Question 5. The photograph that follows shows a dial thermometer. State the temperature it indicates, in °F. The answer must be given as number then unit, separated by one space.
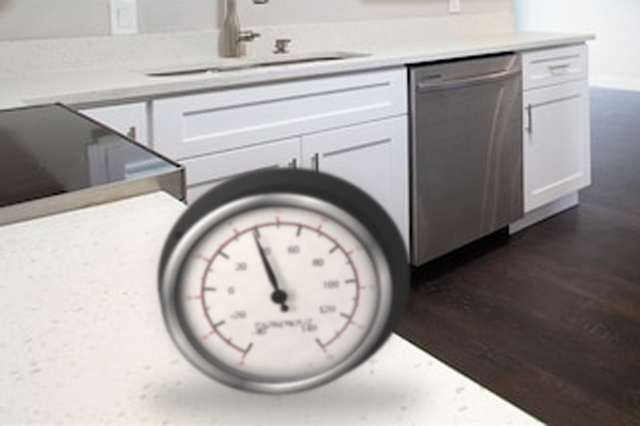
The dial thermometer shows 40 °F
